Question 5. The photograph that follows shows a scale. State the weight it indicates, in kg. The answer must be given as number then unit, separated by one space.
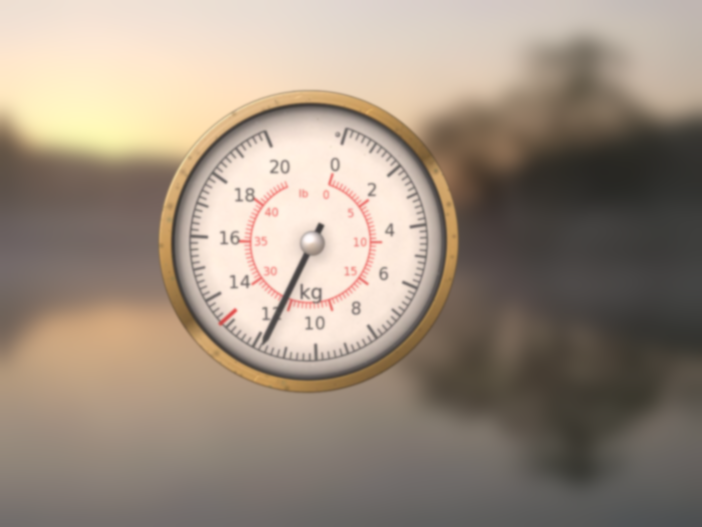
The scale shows 11.8 kg
